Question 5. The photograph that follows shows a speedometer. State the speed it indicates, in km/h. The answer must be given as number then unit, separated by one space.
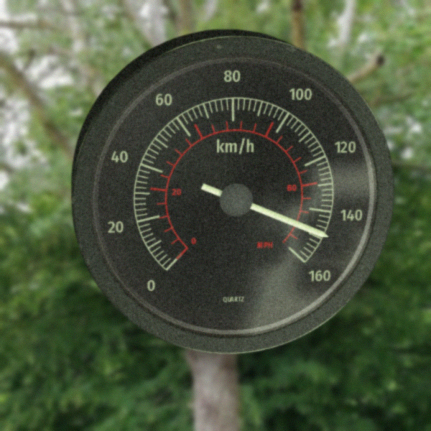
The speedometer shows 148 km/h
